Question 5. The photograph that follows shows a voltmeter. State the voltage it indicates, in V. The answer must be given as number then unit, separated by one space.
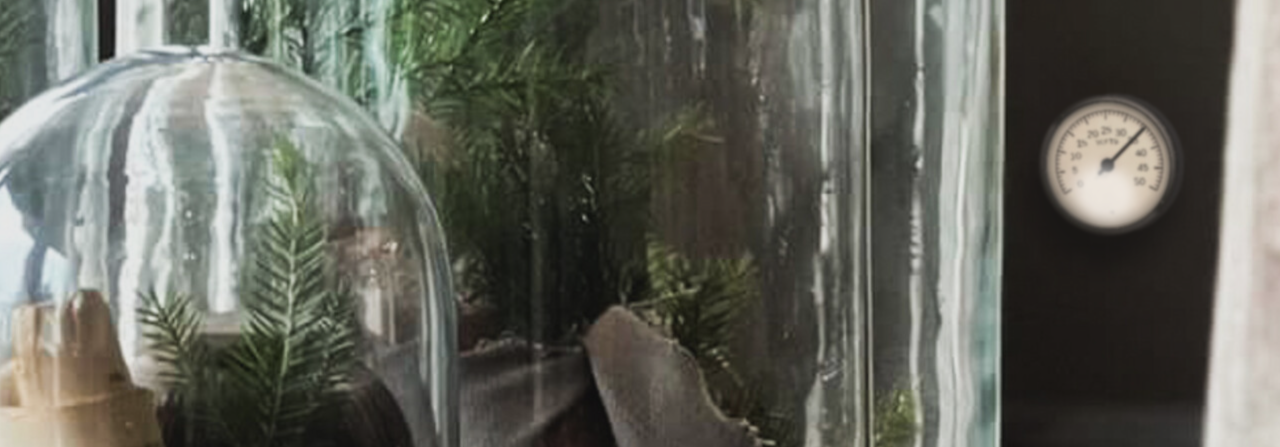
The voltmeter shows 35 V
